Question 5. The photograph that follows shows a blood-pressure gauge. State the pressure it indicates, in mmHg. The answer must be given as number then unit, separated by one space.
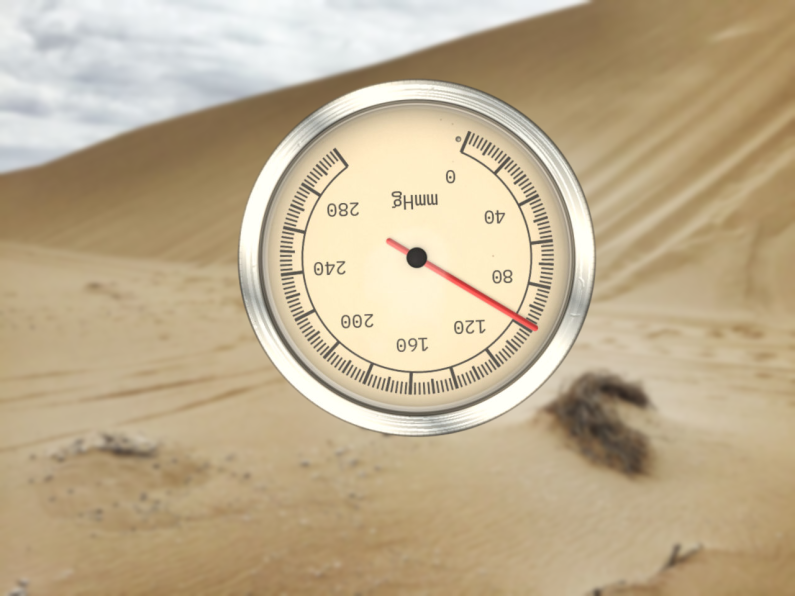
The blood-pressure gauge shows 98 mmHg
